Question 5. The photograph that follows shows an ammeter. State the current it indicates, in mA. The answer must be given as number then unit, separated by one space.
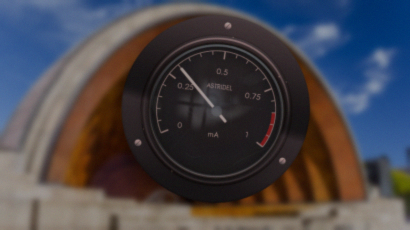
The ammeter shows 0.3 mA
